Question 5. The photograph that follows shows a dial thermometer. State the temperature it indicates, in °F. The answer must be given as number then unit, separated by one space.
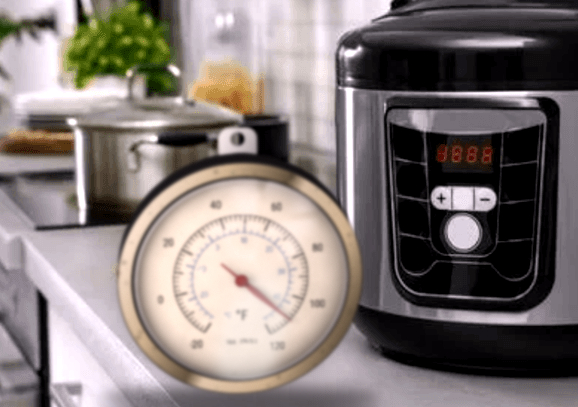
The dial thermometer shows 110 °F
